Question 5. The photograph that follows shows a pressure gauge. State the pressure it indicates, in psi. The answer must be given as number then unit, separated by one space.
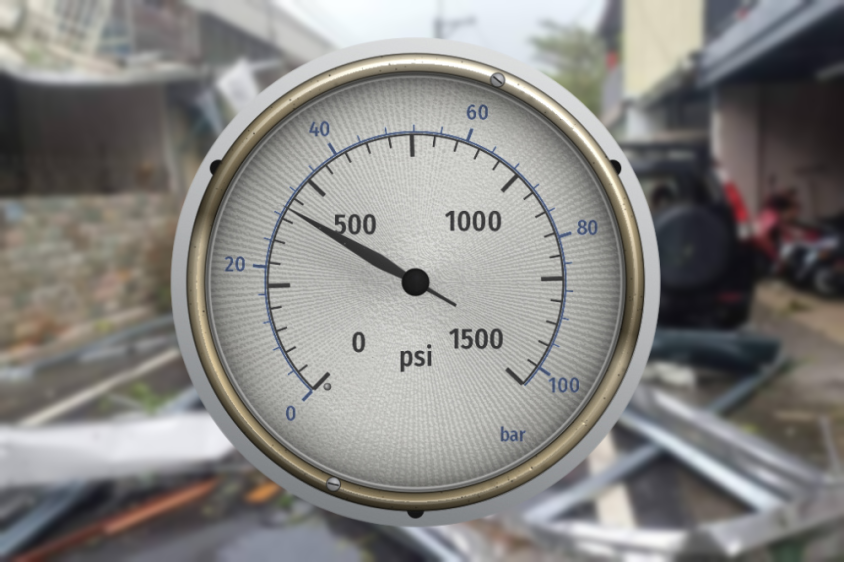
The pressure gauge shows 425 psi
